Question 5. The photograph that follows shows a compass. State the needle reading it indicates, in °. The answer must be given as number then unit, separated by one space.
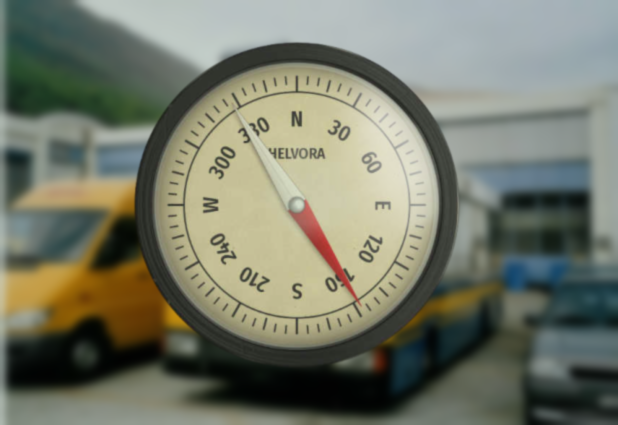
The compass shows 147.5 °
